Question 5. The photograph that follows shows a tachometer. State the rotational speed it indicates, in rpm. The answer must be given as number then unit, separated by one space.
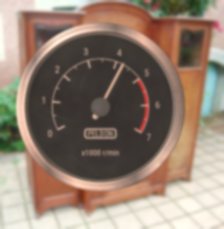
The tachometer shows 4250 rpm
